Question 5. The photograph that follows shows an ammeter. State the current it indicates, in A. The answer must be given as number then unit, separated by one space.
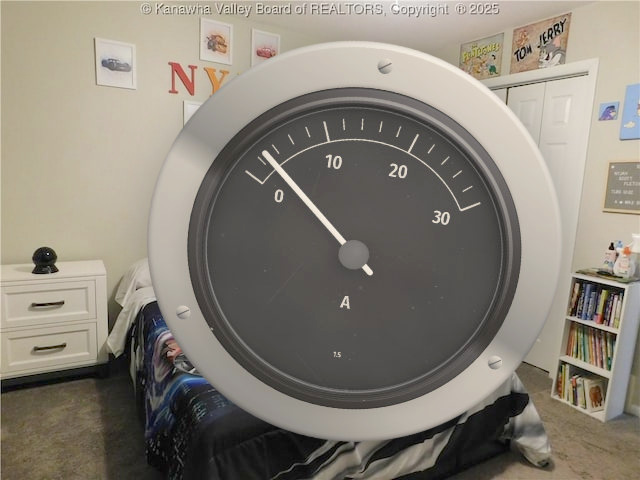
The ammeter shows 3 A
